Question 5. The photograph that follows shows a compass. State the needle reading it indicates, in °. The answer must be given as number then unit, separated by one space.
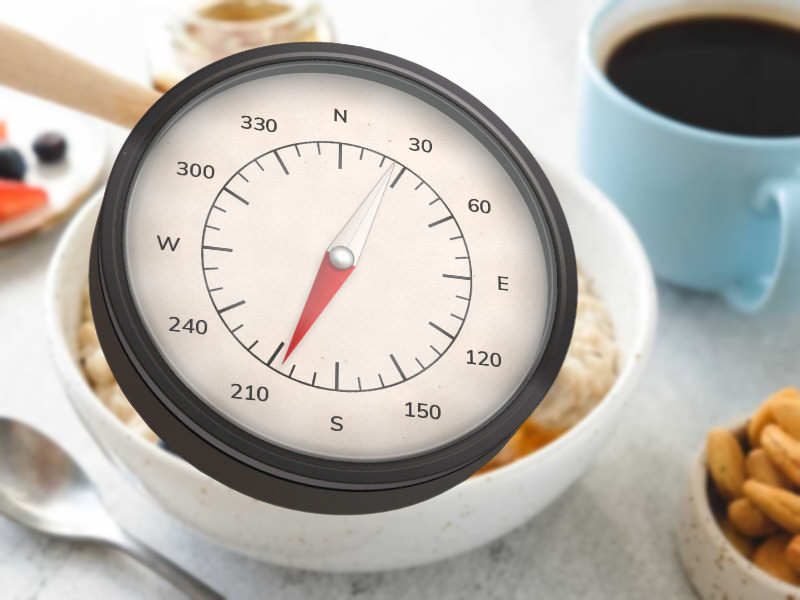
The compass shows 205 °
